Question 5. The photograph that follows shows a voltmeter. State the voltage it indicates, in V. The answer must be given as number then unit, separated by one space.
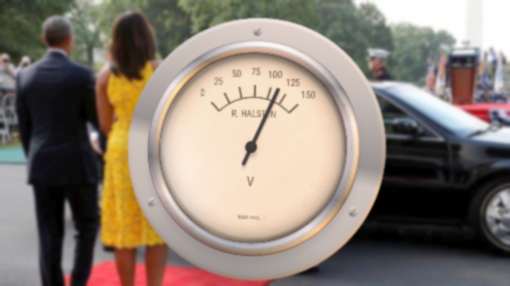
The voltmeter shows 112.5 V
